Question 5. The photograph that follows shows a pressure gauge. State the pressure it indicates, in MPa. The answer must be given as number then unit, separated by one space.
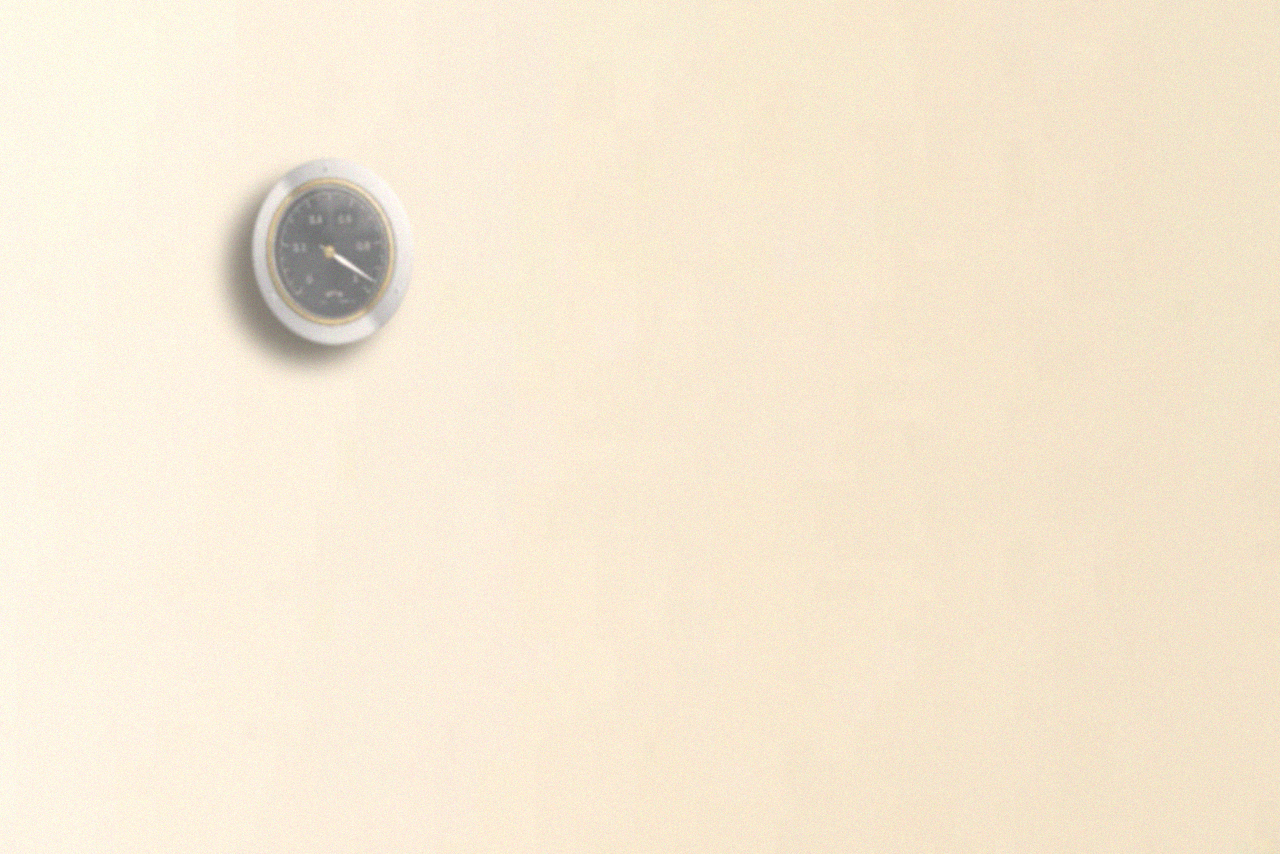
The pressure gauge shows 0.95 MPa
